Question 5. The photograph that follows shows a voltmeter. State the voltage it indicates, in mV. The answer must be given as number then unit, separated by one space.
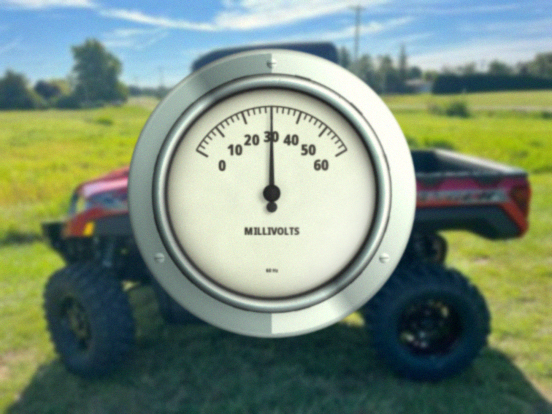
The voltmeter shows 30 mV
